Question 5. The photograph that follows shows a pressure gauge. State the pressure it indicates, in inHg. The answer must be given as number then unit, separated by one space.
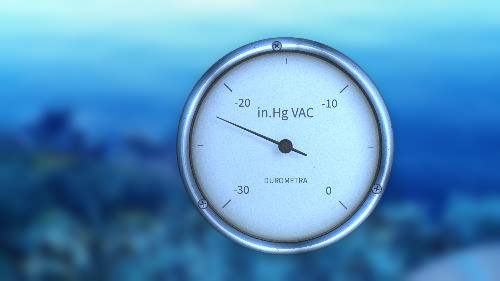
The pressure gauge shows -22.5 inHg
